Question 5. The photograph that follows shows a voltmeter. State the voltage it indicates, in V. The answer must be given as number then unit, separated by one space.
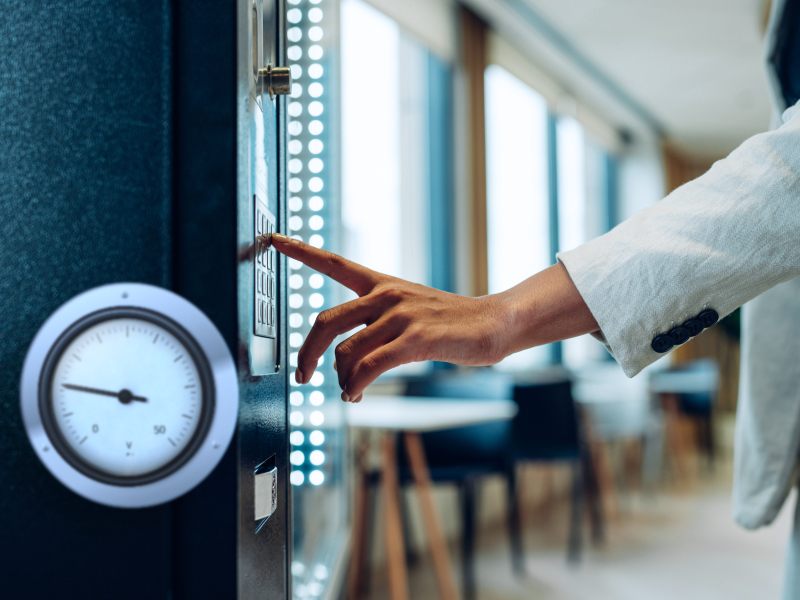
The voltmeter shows 10 V
